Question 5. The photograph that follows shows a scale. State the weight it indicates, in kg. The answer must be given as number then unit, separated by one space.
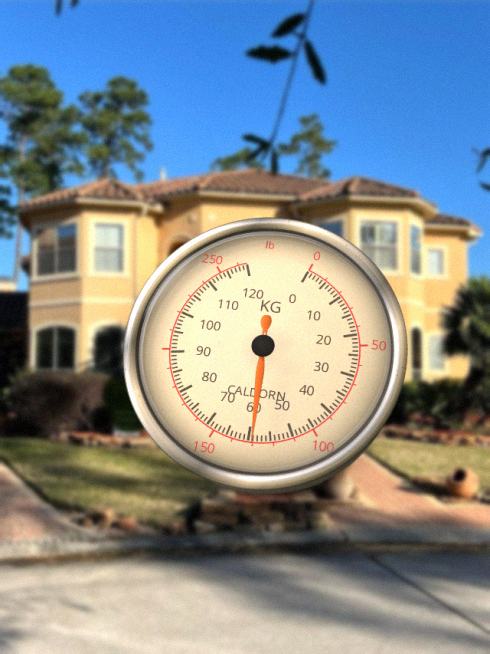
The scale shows 59 kg
